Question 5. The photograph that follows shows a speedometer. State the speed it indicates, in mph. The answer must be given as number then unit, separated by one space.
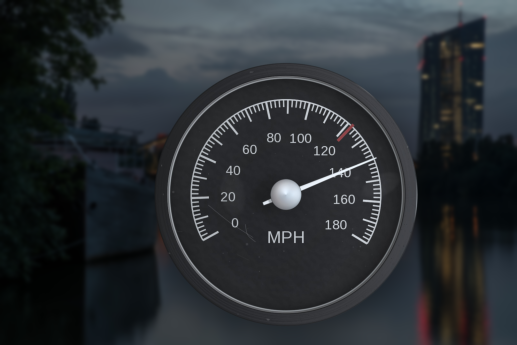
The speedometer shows 140 mph
